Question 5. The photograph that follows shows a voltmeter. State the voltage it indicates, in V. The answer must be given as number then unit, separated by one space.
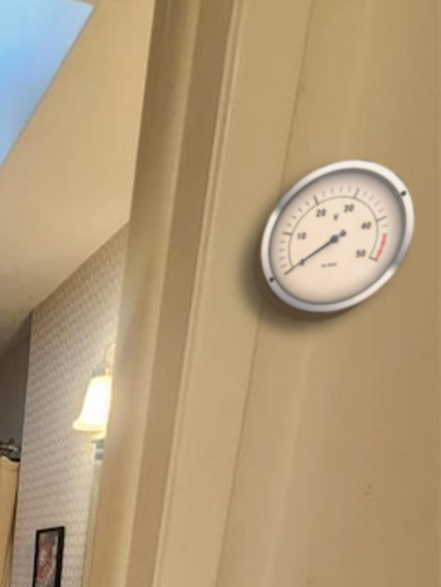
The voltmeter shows 0 V
